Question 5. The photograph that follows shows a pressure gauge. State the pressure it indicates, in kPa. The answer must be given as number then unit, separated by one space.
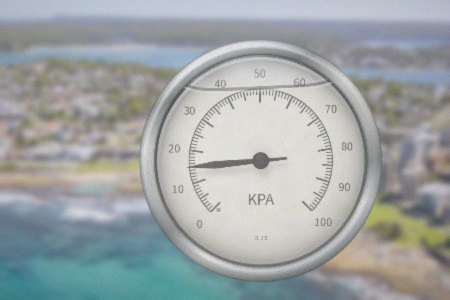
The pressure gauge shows 15 kPa
